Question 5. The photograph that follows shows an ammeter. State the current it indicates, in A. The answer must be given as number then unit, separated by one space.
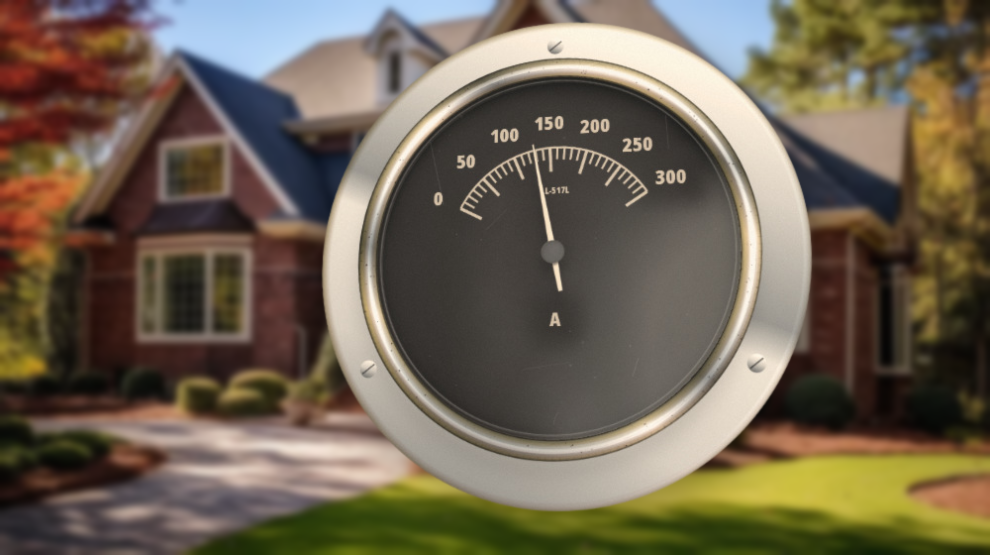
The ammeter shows 130 A
